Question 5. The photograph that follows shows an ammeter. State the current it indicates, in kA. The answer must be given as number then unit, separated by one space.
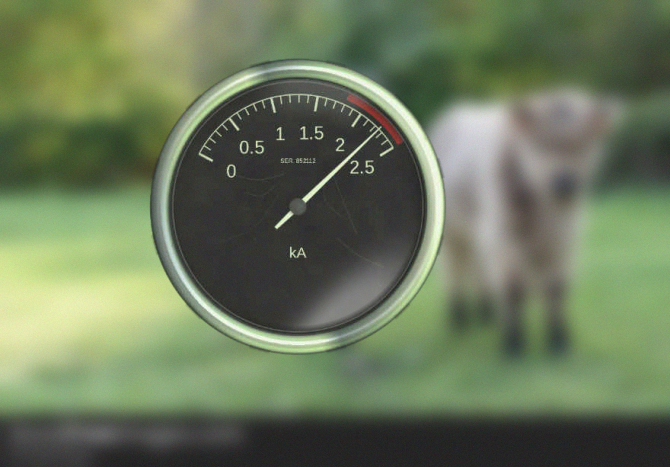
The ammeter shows 2.25 kA
